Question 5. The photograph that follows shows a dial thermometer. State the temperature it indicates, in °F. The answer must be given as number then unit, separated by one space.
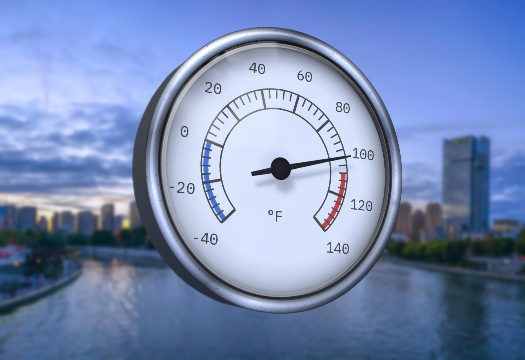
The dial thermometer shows 100 °F
